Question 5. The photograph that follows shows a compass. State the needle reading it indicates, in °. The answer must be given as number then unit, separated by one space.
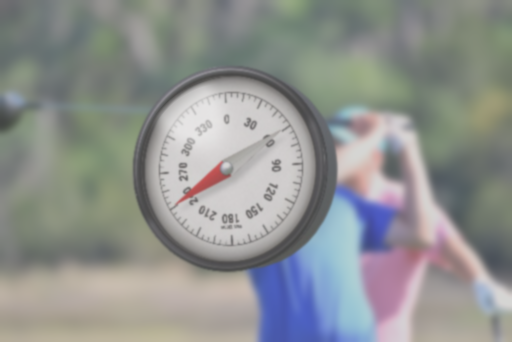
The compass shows 240 °
